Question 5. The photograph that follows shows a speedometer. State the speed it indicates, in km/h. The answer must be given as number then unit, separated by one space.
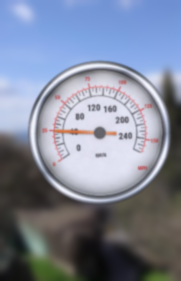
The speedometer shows 40 km/h
